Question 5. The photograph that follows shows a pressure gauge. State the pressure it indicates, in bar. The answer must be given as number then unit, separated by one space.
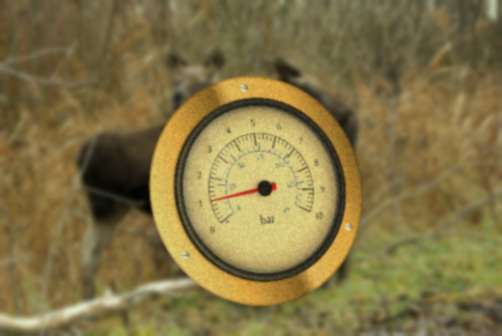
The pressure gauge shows 1 bar
